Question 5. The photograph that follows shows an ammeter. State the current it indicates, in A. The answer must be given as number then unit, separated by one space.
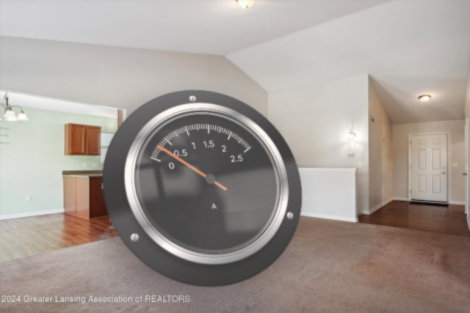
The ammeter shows 0.25 A
